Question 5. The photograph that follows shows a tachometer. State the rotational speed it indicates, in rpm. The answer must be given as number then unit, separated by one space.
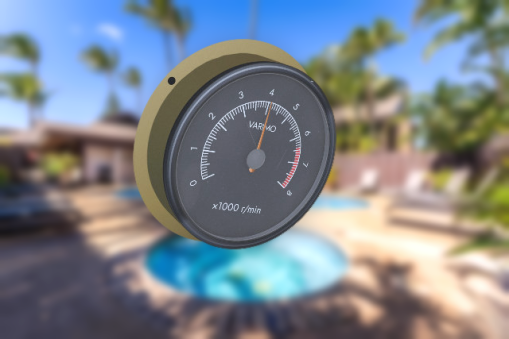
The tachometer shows 4000 rpm
